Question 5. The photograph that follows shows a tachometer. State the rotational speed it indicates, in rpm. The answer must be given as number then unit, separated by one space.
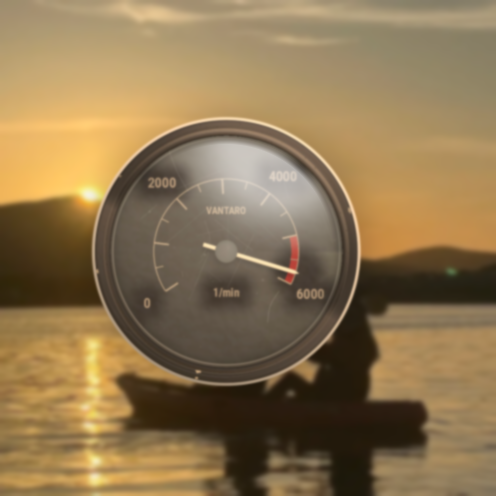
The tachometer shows 5750 rpm
